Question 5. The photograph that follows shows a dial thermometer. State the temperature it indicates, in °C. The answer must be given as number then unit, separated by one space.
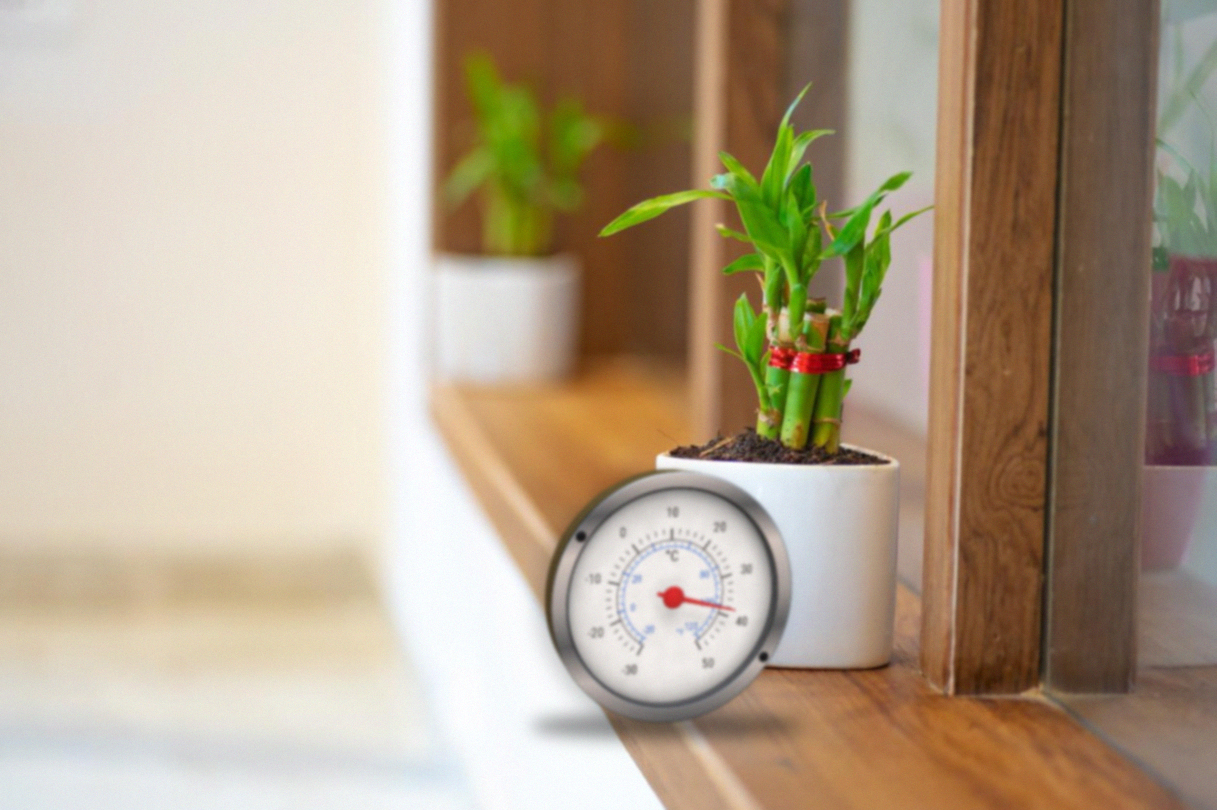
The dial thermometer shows 38 °C
